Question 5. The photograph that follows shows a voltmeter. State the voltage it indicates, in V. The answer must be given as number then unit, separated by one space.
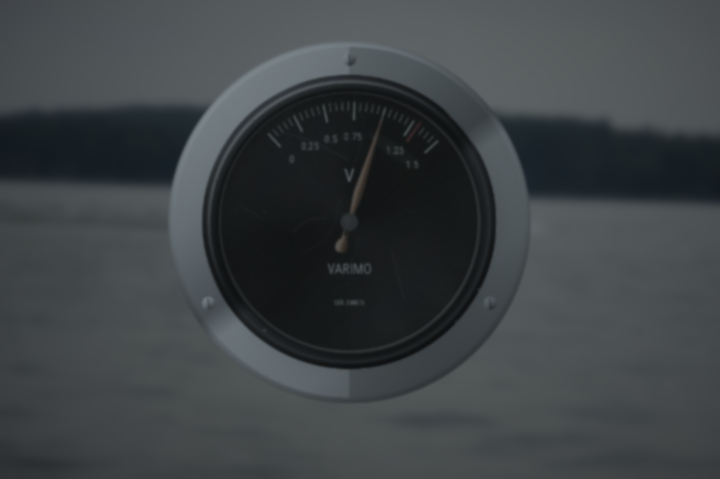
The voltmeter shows 1 V
